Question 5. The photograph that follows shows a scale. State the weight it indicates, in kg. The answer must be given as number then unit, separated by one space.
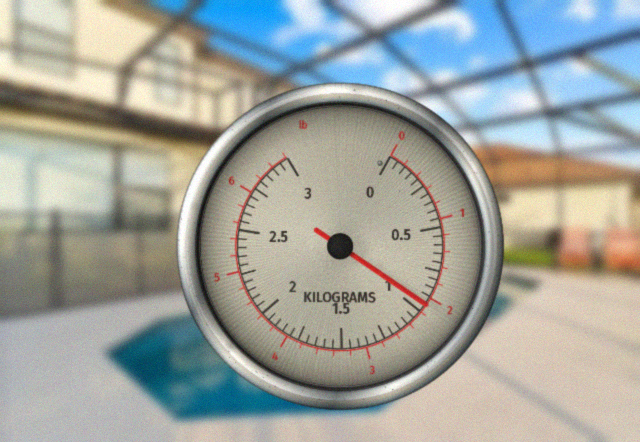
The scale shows 0.95 kg
